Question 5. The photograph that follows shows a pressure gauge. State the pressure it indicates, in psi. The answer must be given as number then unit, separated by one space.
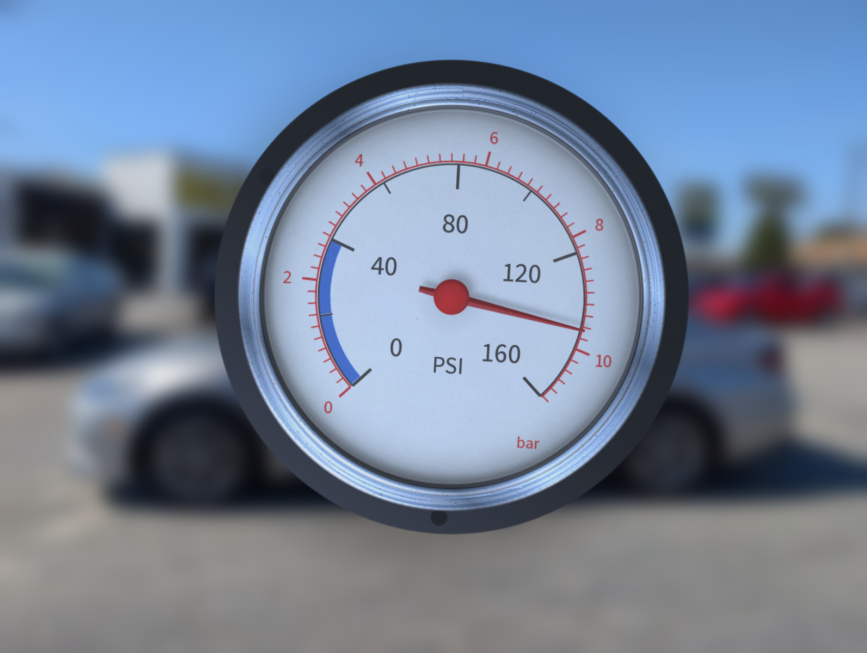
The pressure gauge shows 140 psi
